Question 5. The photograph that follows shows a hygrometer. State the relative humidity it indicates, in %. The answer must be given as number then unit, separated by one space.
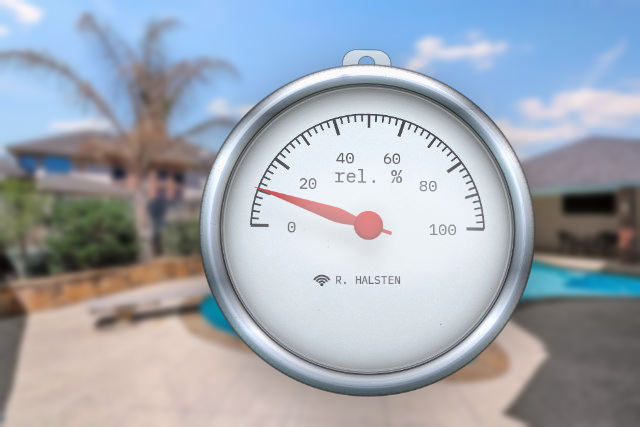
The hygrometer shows 10 %
